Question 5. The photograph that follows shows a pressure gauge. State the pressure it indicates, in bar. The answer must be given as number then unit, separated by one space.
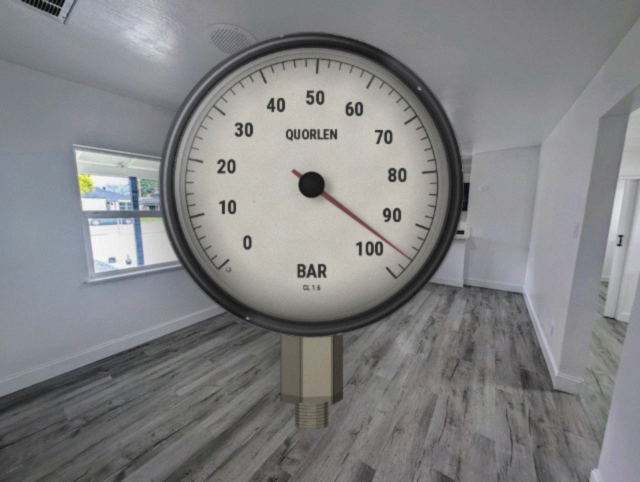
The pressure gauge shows 96 bar
